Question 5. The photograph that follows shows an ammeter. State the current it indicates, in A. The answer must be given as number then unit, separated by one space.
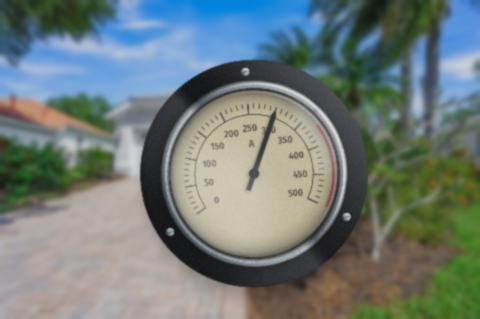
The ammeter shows 300 A
